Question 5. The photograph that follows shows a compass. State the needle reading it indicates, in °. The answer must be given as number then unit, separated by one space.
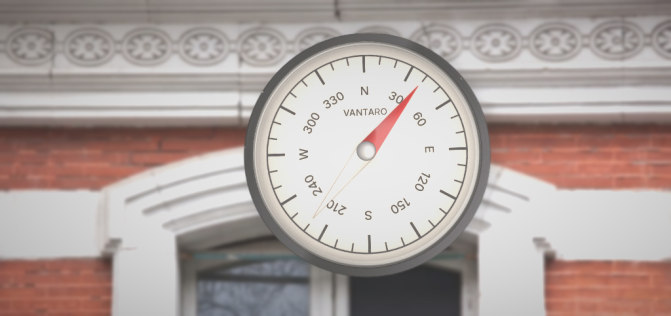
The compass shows 40 °
